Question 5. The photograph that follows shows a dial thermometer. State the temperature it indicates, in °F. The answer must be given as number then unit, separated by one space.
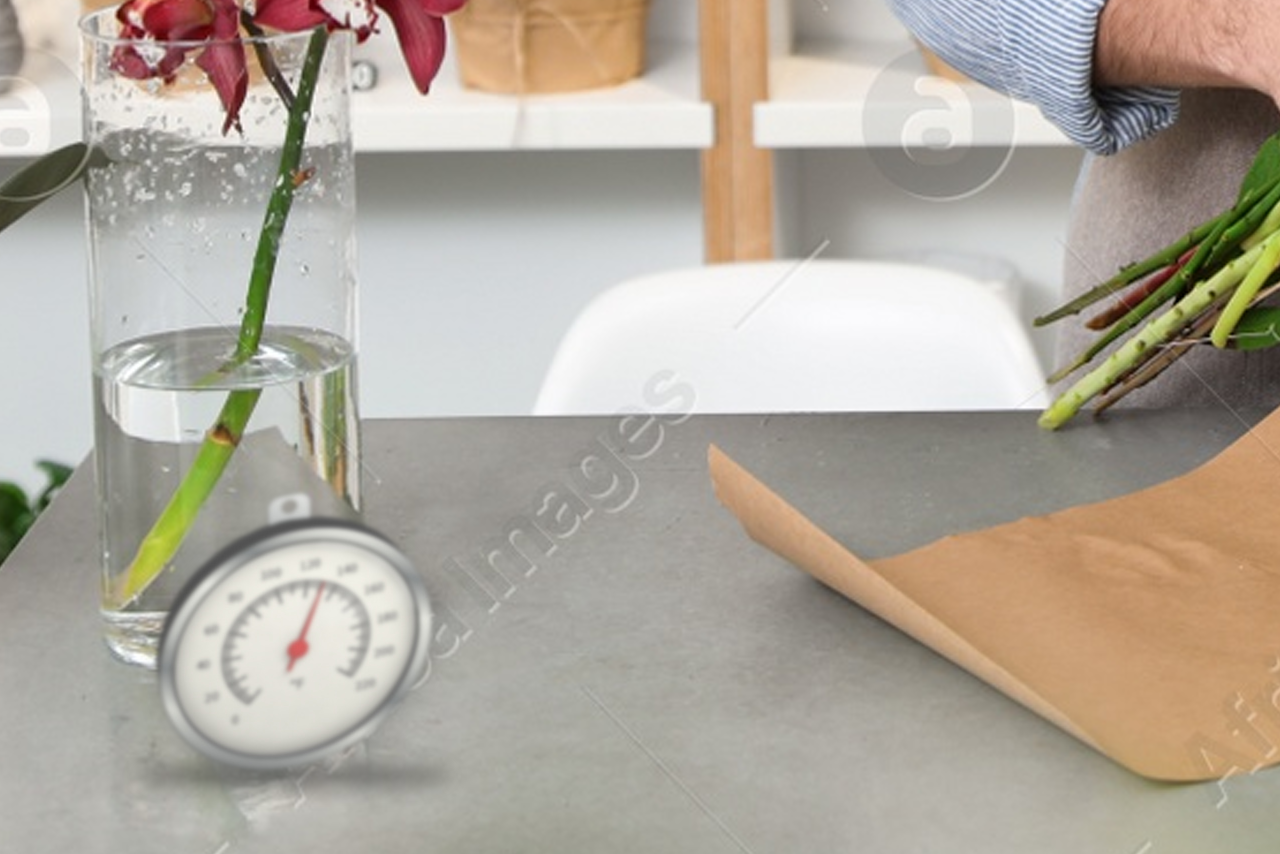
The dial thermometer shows 130 °F
